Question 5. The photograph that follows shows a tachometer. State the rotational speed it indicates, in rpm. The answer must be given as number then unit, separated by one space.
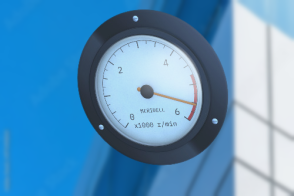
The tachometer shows 5500 rpm
